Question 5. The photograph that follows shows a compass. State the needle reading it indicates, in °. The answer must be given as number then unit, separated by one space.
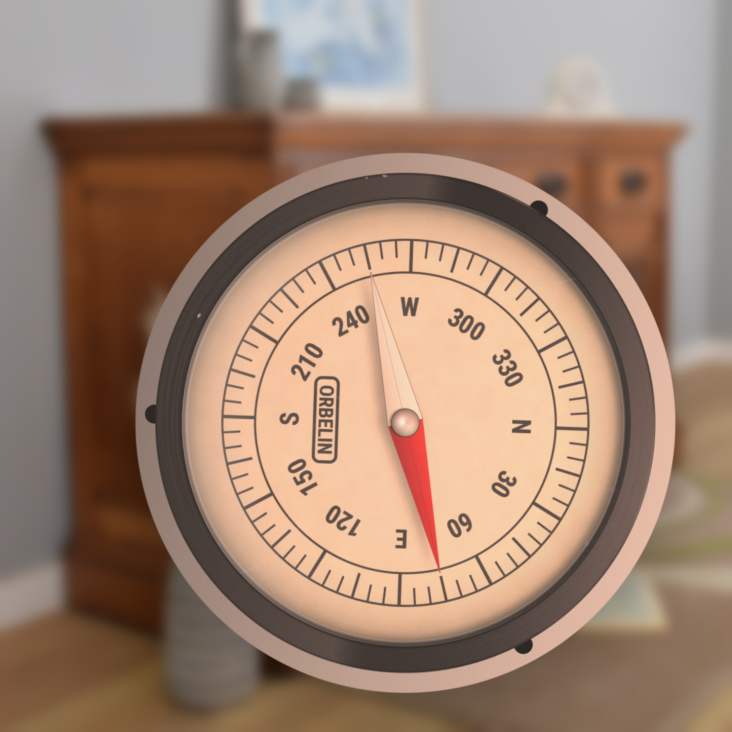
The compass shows 75 °
